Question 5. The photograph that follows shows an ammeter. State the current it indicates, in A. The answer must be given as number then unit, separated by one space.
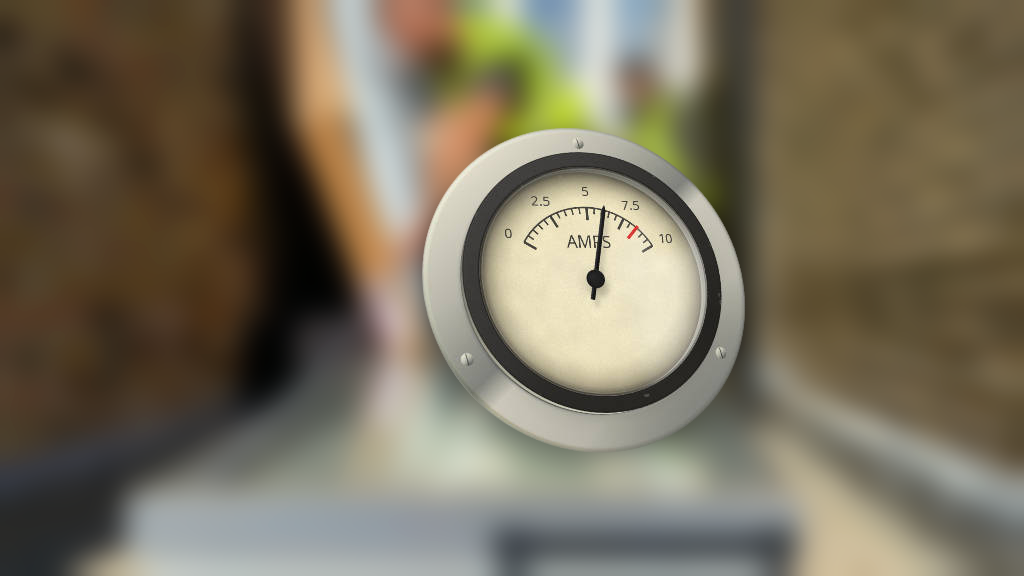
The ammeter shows 6 A
